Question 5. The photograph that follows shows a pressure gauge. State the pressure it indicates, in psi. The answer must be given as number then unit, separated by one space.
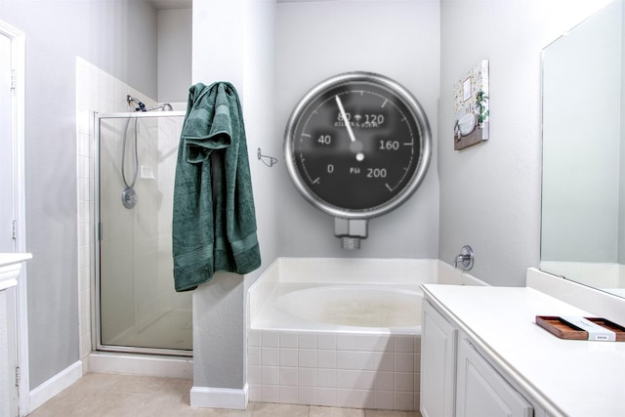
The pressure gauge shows 80 psi
